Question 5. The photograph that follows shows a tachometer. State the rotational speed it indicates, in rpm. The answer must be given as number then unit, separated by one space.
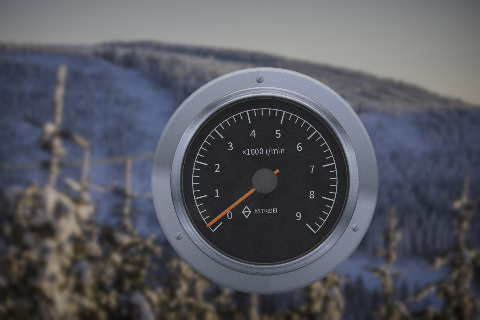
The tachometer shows 200 rpm
